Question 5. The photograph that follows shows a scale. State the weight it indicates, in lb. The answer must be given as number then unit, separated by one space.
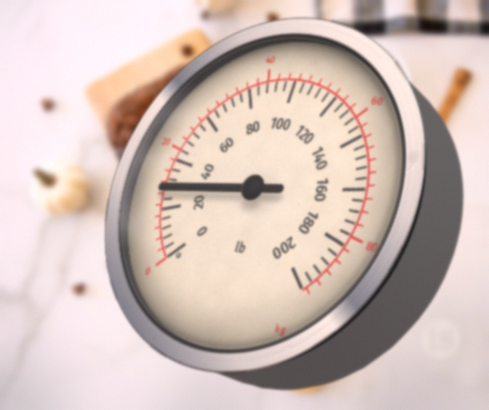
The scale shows 28 lb
